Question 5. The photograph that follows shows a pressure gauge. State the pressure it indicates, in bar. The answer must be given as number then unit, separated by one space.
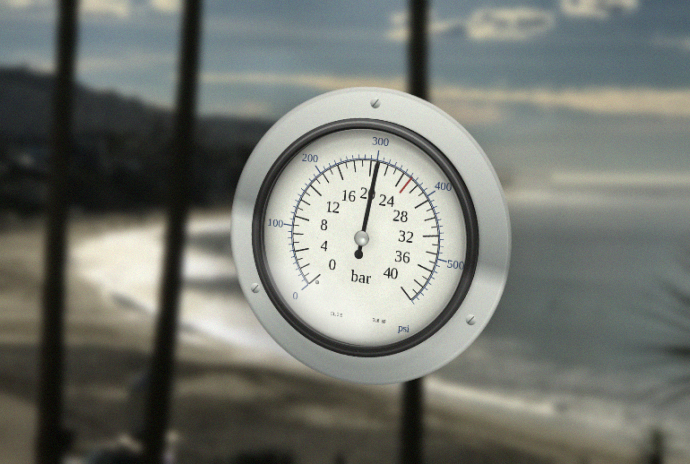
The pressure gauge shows 21 bar
